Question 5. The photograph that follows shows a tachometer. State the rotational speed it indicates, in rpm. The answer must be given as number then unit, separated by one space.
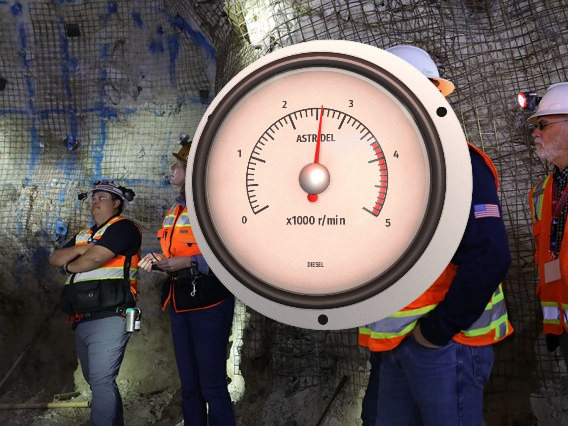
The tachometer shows 2600 rpm
